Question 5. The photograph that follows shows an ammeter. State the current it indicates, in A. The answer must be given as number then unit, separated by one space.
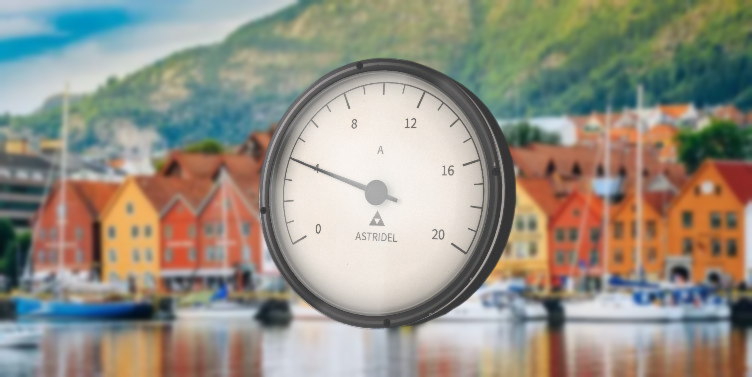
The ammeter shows 4 A
